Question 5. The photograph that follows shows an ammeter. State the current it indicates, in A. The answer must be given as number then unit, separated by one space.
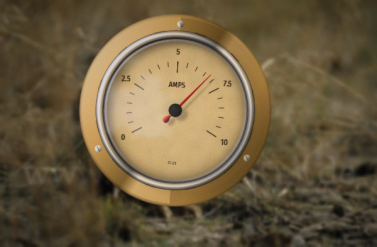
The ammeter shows 6.75 A
